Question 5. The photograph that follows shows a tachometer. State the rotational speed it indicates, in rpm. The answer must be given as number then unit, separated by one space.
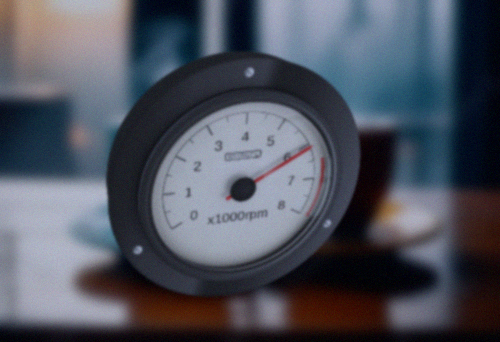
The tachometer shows 6000 rpm
